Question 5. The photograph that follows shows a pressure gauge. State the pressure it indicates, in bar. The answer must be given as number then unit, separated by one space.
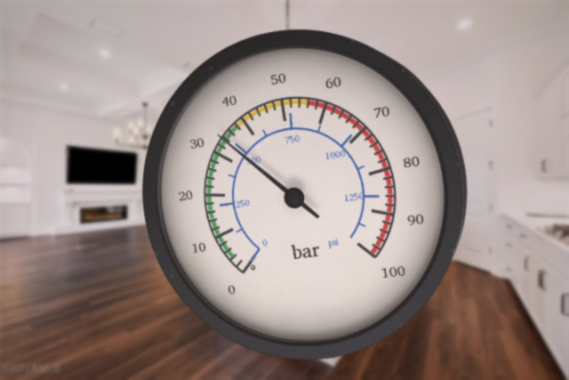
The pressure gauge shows 34 bar
